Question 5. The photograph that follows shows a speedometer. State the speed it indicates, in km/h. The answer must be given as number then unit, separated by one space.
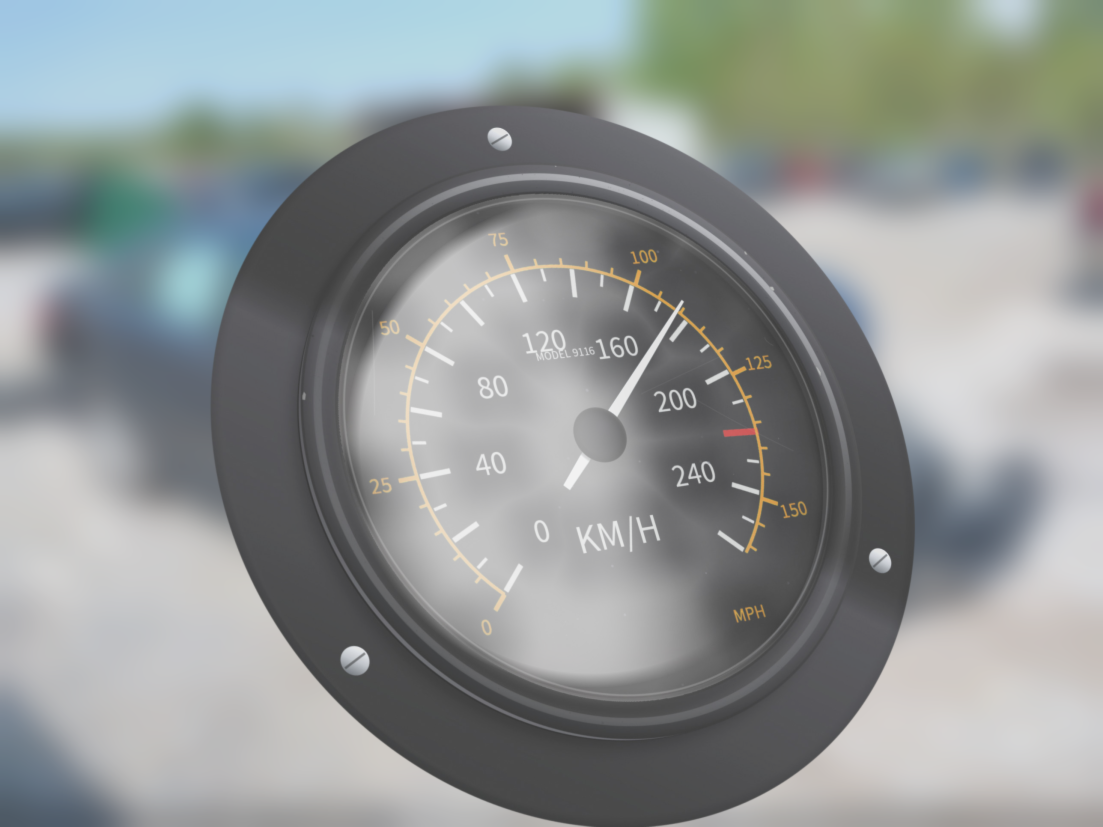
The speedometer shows 175 km/h
